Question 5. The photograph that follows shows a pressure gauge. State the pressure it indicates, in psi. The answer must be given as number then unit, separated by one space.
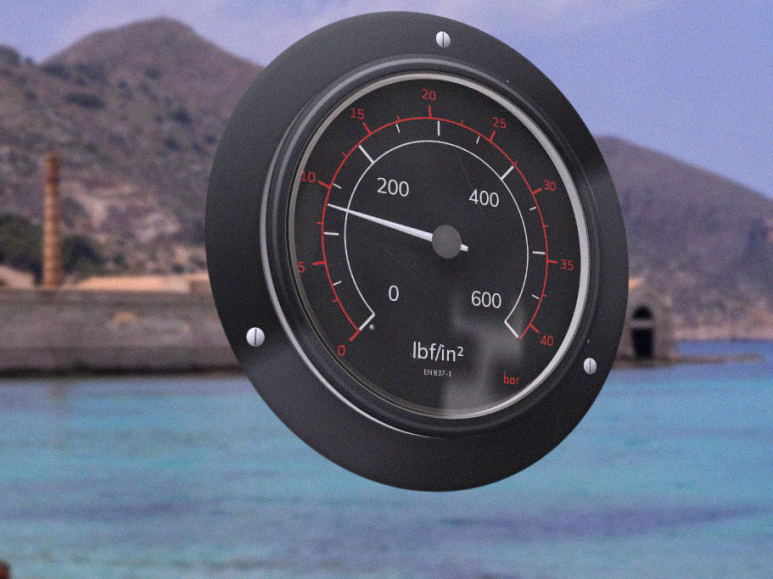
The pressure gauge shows 125 psi
